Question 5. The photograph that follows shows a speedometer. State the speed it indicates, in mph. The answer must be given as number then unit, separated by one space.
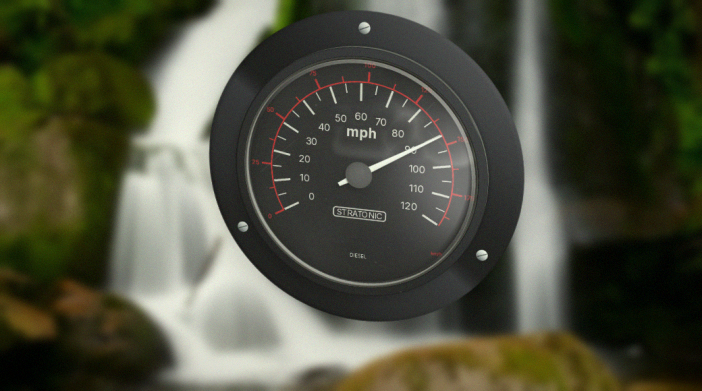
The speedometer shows 90 mph
